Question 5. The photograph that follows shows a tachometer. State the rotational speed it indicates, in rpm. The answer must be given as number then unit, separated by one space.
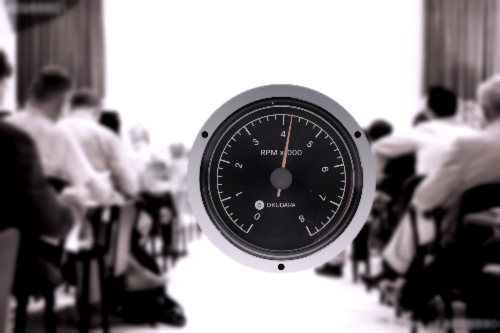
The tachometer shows 4200 rpm
